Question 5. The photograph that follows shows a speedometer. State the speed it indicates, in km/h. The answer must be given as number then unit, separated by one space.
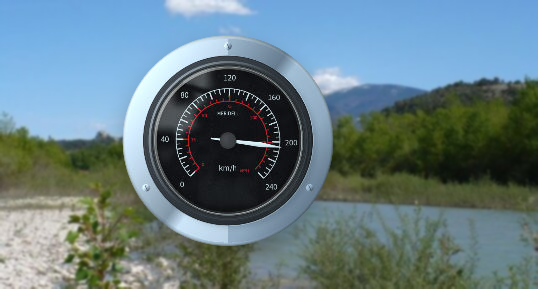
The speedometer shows 205 km/h
